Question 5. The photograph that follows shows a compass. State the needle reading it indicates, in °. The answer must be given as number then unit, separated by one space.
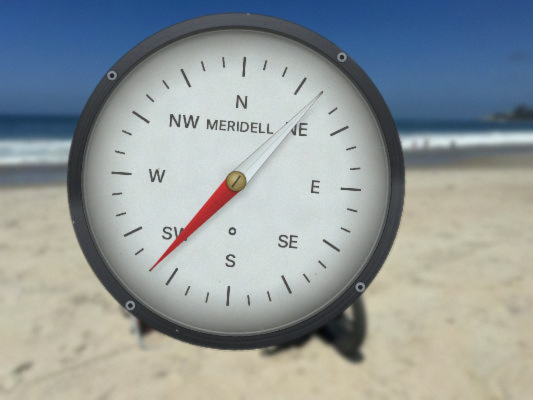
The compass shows 220 °
